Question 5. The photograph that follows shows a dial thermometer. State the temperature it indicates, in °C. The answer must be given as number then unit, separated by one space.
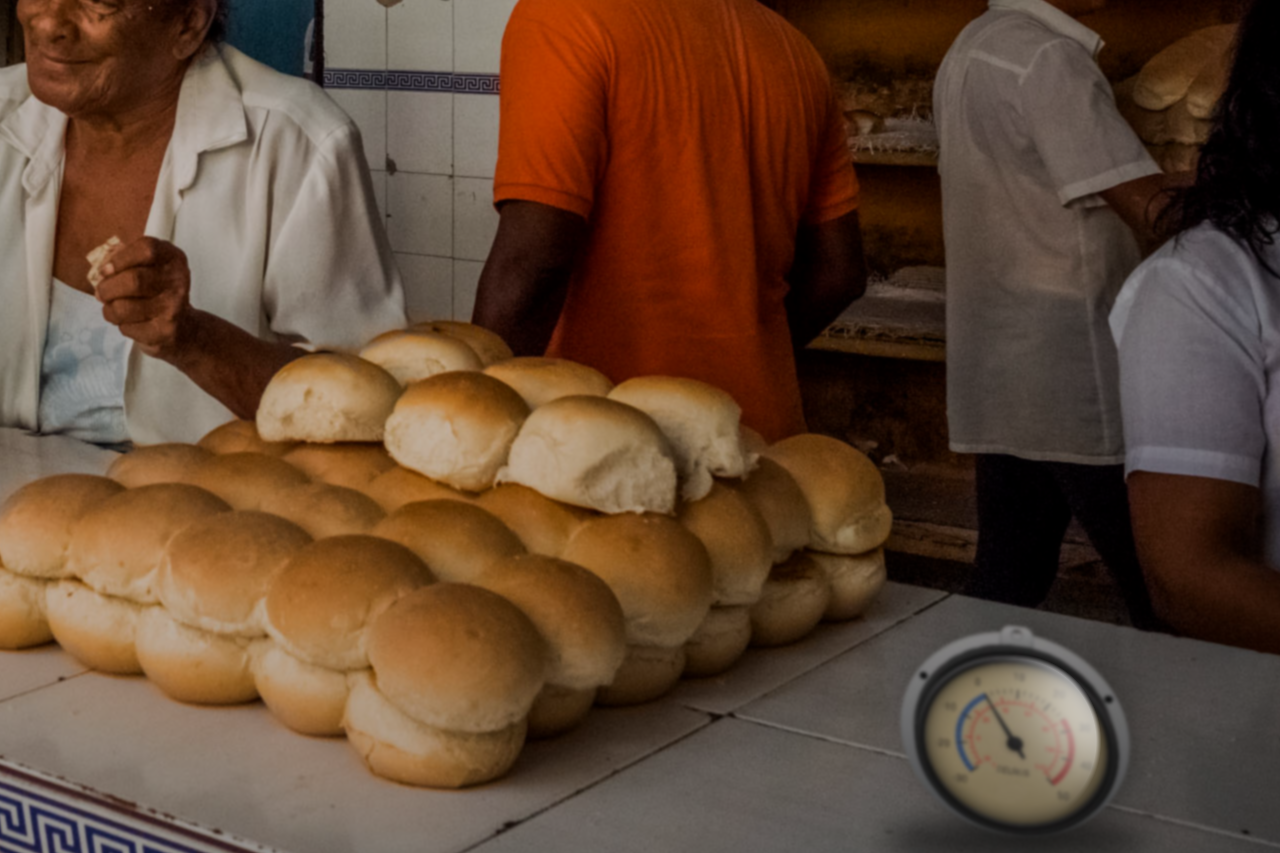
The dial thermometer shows 0 °C
